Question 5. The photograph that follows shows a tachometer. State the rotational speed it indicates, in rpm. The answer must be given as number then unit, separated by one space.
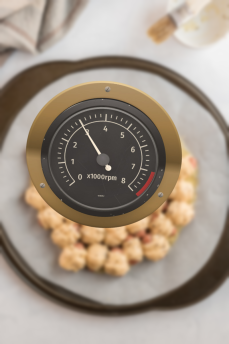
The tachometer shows 3000 rpm
